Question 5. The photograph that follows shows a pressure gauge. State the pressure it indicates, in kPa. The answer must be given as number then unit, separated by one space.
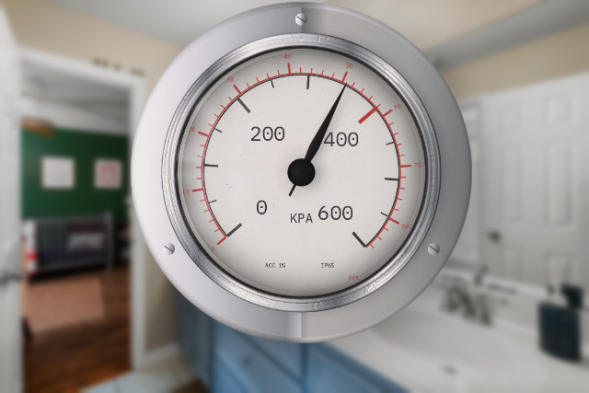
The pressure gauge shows 350 kPa
